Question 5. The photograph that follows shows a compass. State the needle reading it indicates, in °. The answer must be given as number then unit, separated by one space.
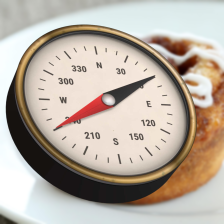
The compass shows 240 °
